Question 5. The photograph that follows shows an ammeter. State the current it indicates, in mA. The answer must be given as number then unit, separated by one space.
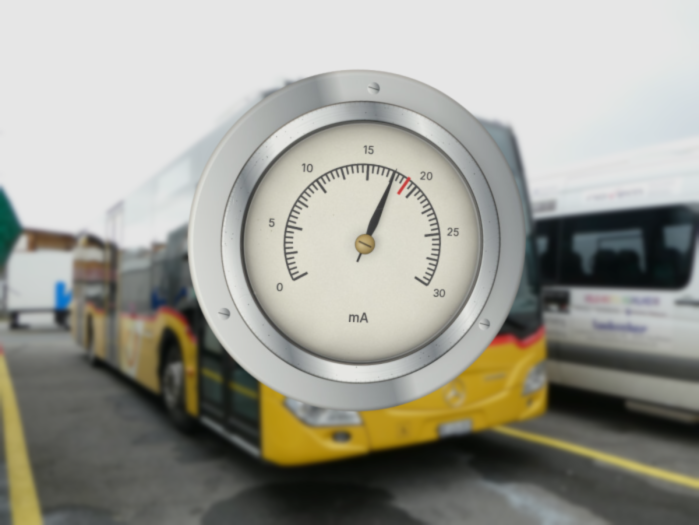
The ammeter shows 17.5 mA
